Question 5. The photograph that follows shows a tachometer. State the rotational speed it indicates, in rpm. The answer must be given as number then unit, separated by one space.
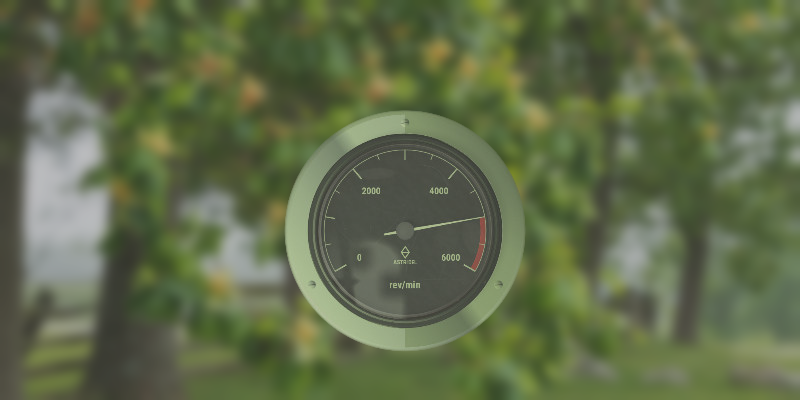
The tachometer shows 5000 rpm
